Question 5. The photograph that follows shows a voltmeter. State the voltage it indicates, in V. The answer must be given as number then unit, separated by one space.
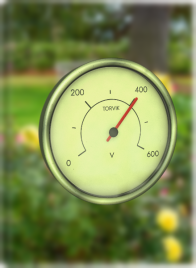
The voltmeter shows 400 V
